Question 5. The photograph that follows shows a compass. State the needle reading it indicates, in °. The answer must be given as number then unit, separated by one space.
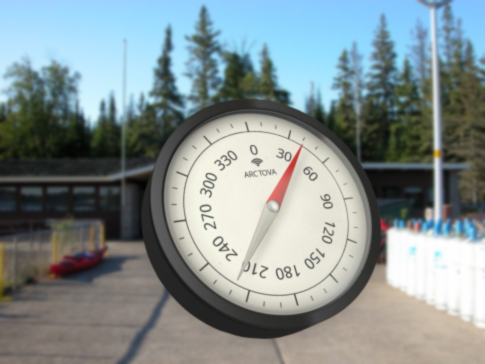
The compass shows 40 °
